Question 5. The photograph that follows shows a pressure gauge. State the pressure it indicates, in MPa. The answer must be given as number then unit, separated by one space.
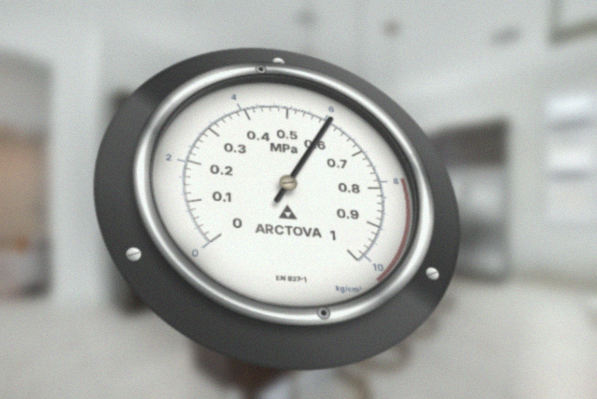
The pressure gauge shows 0.6 MPa
